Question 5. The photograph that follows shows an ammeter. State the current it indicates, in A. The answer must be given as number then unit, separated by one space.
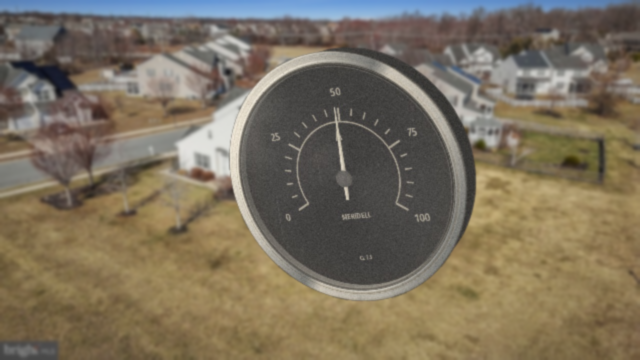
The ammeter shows 50 A
